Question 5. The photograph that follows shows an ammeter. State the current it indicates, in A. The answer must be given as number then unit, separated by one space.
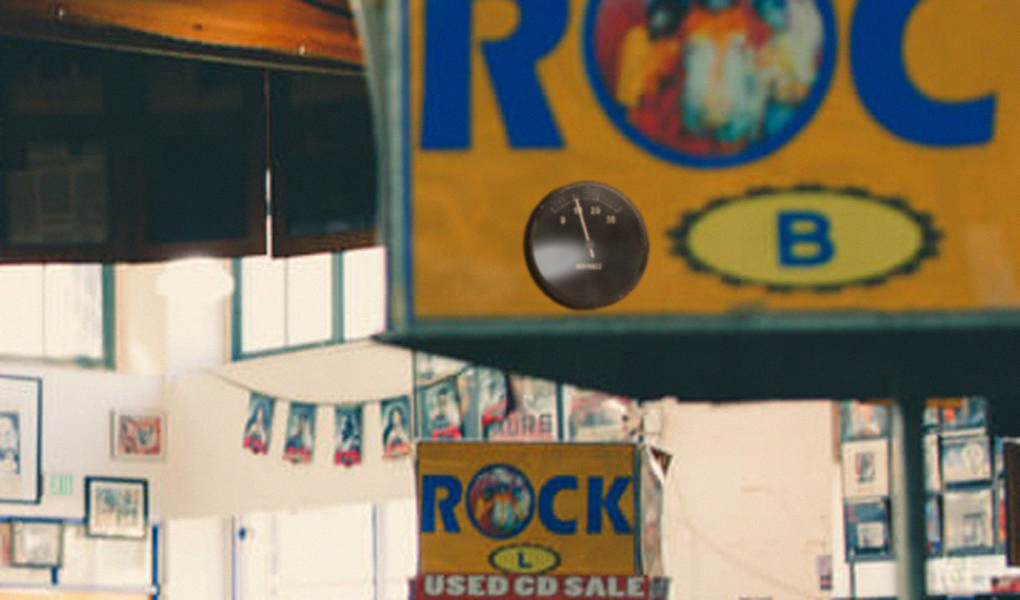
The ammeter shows 10 A
